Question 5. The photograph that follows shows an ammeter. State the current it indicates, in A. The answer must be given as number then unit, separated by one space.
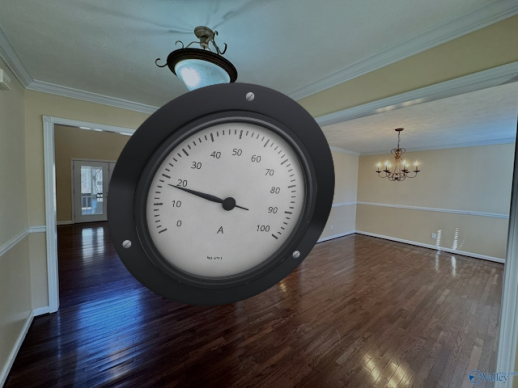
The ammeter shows 18 A
